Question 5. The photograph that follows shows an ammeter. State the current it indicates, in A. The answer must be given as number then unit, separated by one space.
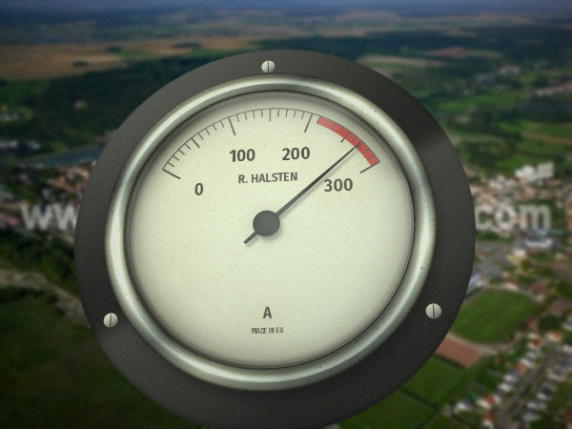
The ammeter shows 270 A
